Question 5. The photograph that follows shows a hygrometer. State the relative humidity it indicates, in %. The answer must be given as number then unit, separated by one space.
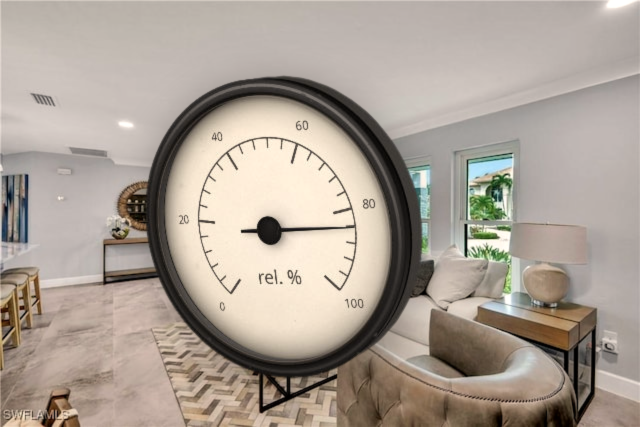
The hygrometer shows 84 %
